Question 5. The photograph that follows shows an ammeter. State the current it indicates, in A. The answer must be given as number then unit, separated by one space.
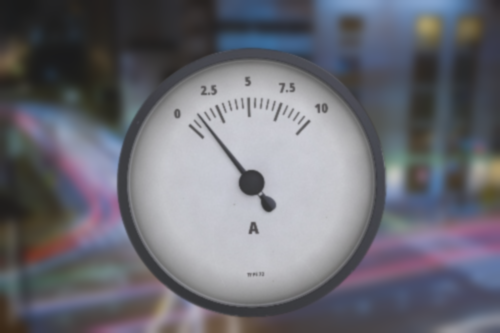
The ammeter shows 1 A
